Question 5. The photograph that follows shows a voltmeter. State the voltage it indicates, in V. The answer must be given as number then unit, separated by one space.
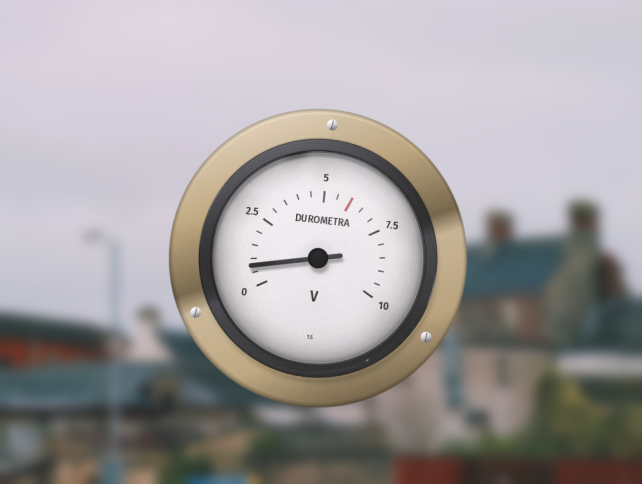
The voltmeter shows 0.75 V
